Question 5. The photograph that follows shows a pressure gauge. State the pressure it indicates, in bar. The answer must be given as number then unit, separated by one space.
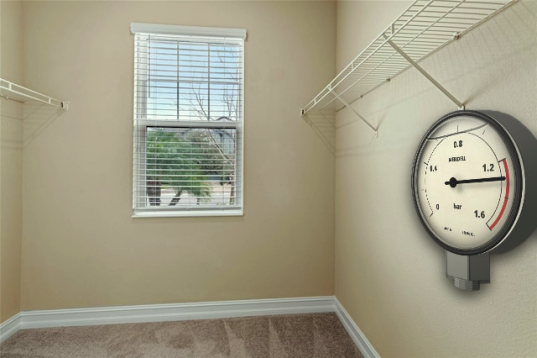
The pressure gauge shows 1.3 bar
